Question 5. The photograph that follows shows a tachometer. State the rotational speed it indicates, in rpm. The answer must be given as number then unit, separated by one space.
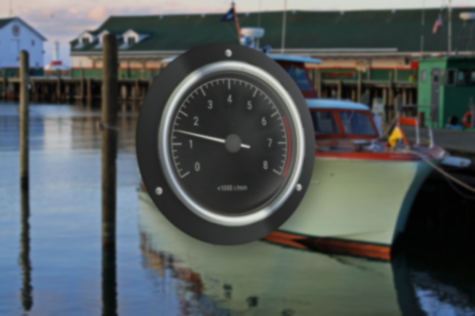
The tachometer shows 1400 rpm
